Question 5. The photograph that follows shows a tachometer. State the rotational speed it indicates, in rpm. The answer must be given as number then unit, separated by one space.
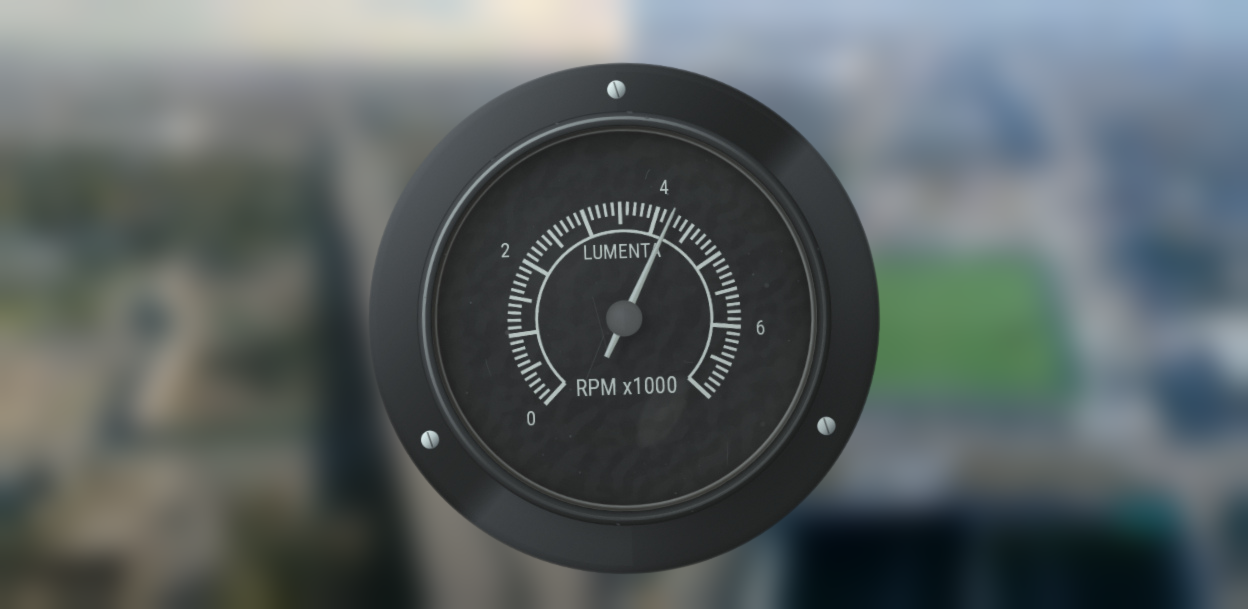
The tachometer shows 4200 rpm
